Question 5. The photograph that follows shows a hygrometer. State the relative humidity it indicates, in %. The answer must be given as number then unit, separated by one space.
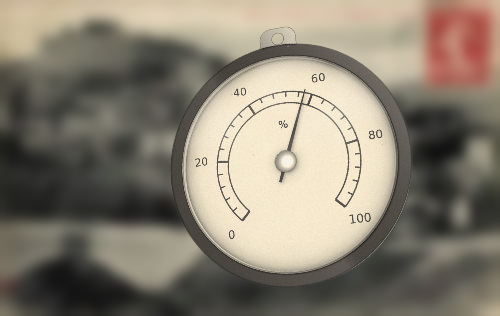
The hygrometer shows 58 %
